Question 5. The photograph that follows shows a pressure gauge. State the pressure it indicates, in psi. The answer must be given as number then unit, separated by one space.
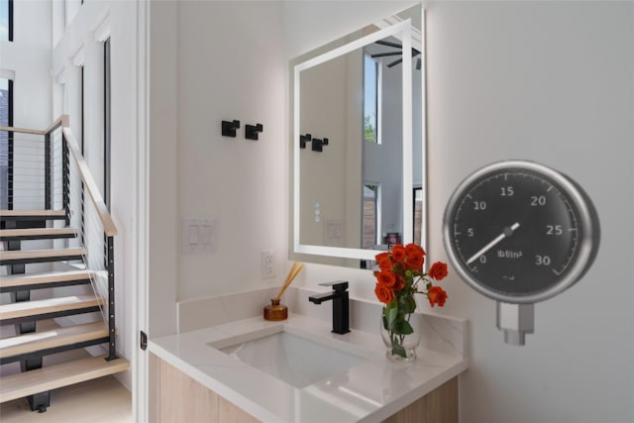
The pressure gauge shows 1 psi
